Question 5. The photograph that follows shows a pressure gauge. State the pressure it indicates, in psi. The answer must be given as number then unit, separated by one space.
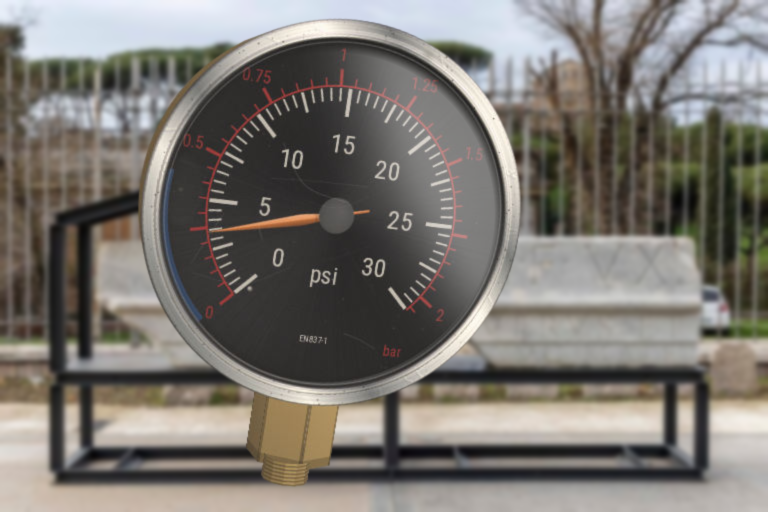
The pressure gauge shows 3.5 psi
